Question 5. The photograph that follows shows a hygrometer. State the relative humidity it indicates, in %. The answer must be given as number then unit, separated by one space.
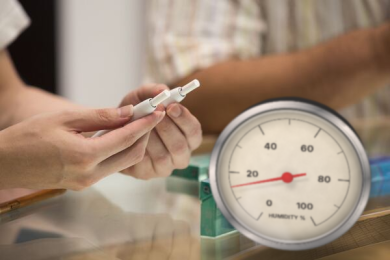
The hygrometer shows 15 %
